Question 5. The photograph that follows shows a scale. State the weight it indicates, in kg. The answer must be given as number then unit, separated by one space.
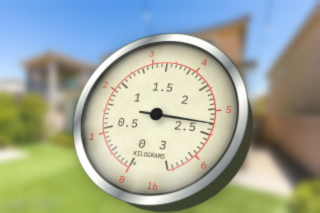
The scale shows 2.4 kg
